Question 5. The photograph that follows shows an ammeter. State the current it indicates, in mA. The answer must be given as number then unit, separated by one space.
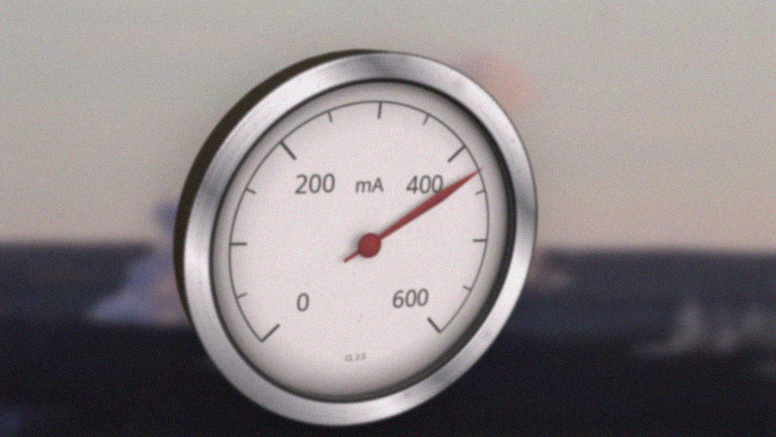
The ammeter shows 425 mA
